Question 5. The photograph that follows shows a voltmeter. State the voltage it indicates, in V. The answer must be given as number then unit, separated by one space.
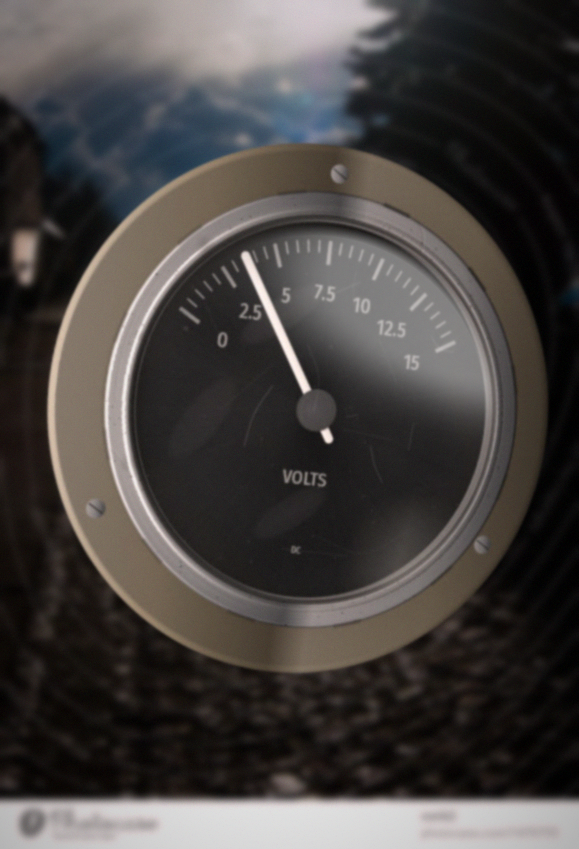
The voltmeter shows 3.5 V
